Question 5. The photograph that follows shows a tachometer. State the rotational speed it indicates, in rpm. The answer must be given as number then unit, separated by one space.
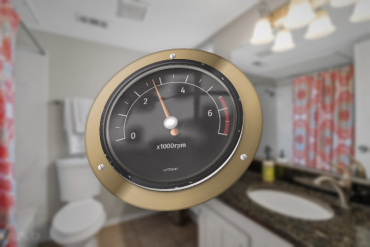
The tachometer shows 2750 rpm
